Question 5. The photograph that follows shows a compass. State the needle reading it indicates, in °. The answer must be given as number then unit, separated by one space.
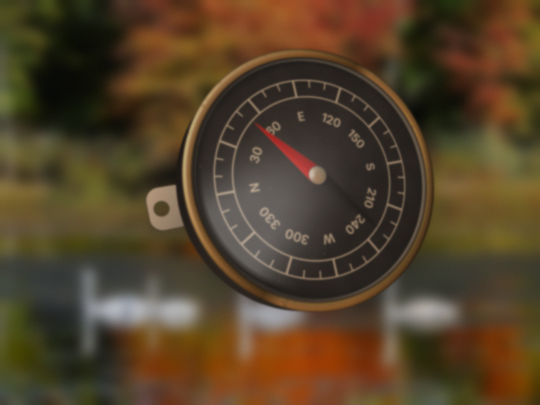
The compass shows 50 °
